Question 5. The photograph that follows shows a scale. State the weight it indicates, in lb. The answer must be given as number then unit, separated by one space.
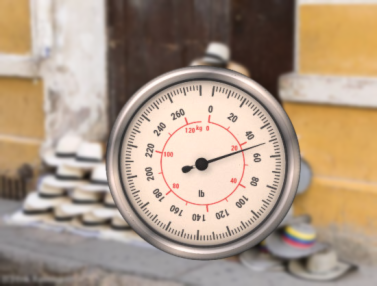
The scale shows 50 lb
